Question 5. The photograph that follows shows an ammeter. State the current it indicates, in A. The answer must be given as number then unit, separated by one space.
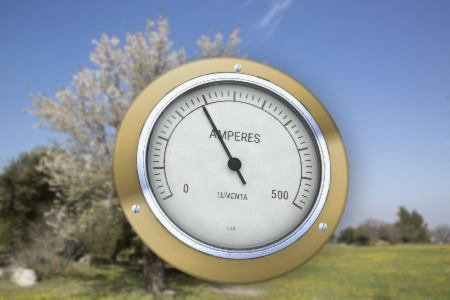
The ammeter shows 190 A
